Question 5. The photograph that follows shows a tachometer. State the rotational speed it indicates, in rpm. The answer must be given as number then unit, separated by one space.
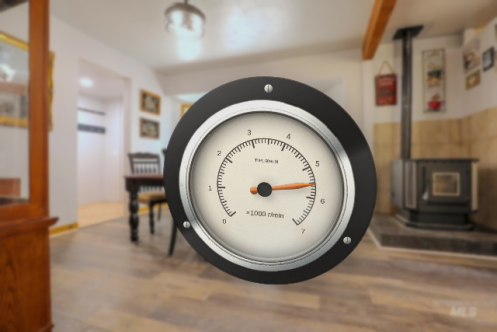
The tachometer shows 5500 rpm
